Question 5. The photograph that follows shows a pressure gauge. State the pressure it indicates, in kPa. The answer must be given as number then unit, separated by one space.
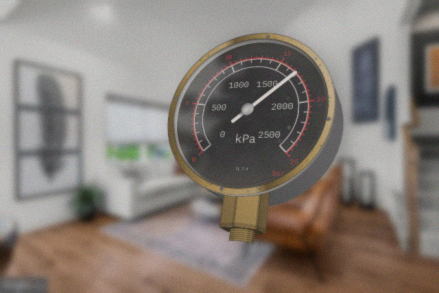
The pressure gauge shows 1700 kPa
